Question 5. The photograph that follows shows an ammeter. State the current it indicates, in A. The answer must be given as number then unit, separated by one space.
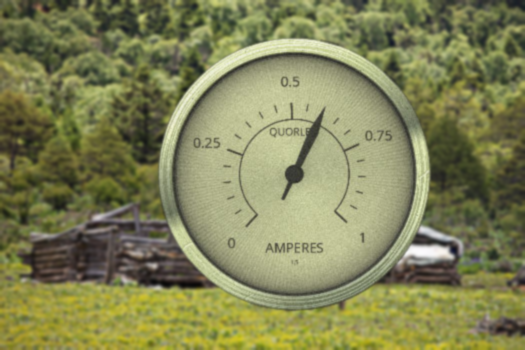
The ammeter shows 0.6 A
